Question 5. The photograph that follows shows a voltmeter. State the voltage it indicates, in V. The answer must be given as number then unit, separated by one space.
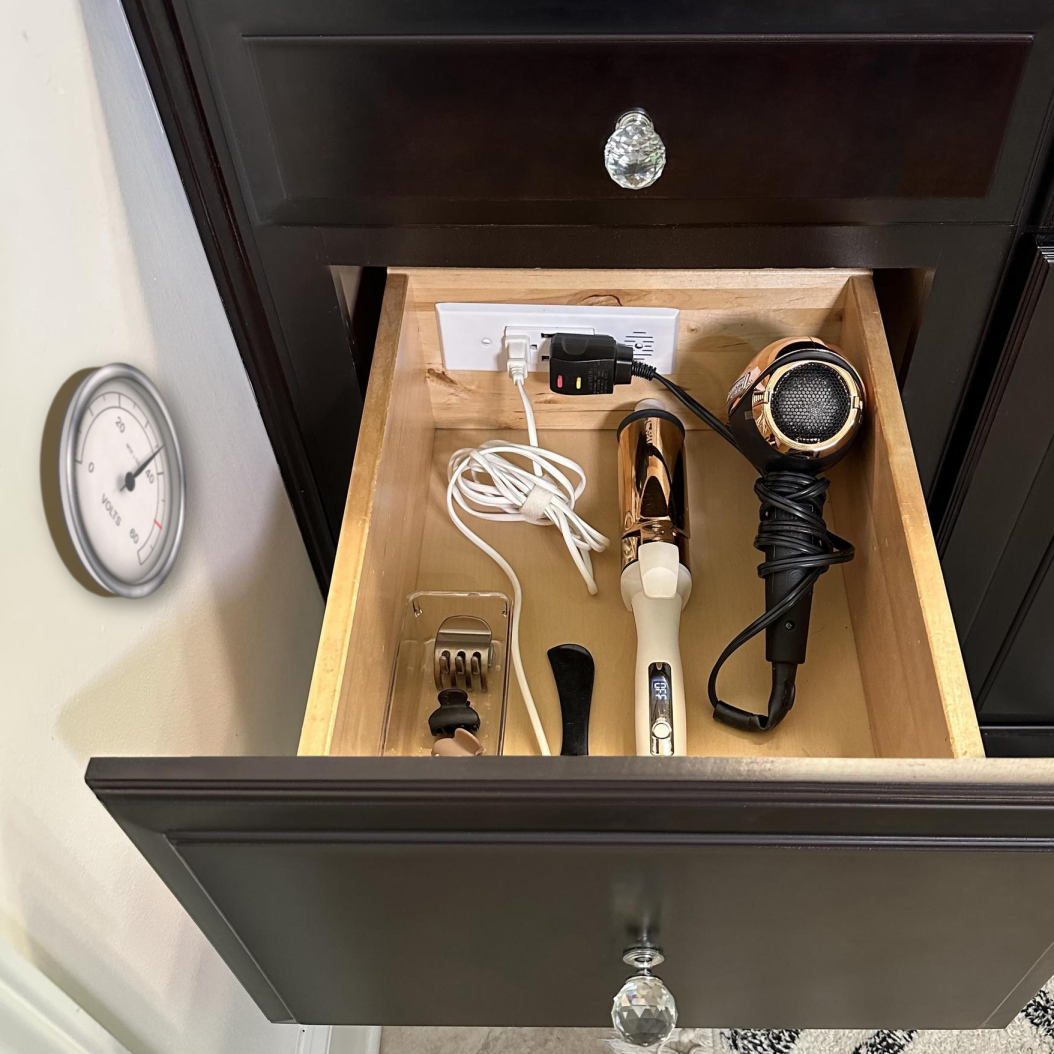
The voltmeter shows 35 V
